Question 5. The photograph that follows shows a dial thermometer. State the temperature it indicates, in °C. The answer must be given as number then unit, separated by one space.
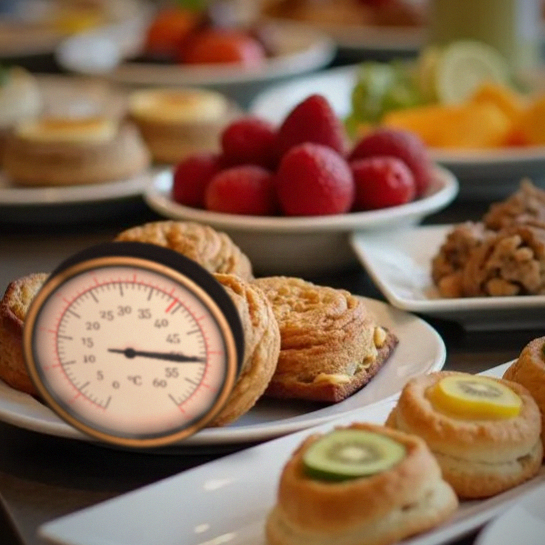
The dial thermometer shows 50 °C
